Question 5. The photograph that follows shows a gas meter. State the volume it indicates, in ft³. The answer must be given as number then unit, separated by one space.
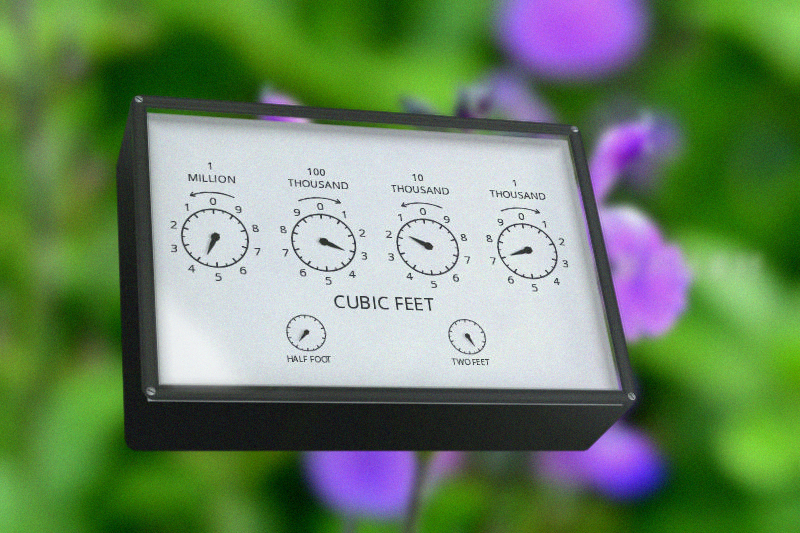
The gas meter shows 431700 ft³
